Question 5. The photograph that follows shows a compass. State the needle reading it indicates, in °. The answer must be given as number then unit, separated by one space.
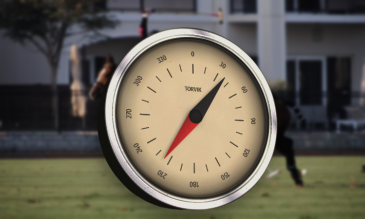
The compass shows 217.5 °
